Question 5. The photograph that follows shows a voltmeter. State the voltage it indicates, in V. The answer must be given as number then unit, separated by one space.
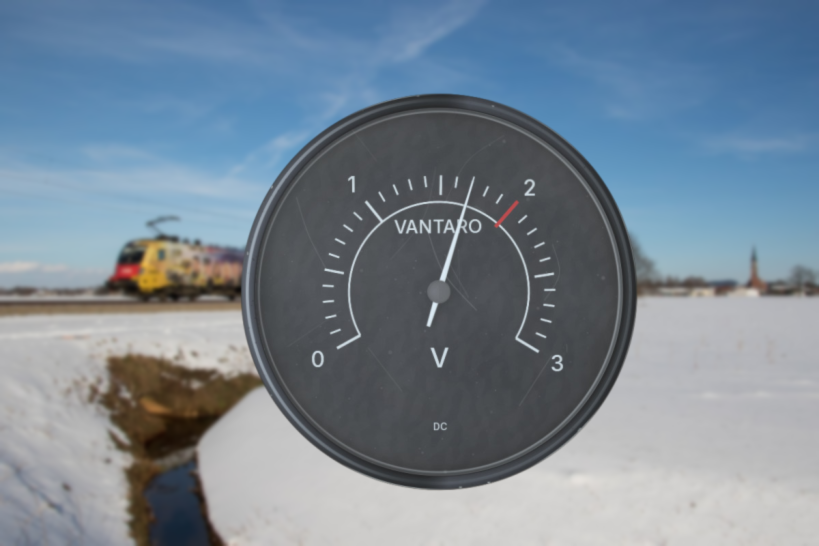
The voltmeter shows 1.7 V
